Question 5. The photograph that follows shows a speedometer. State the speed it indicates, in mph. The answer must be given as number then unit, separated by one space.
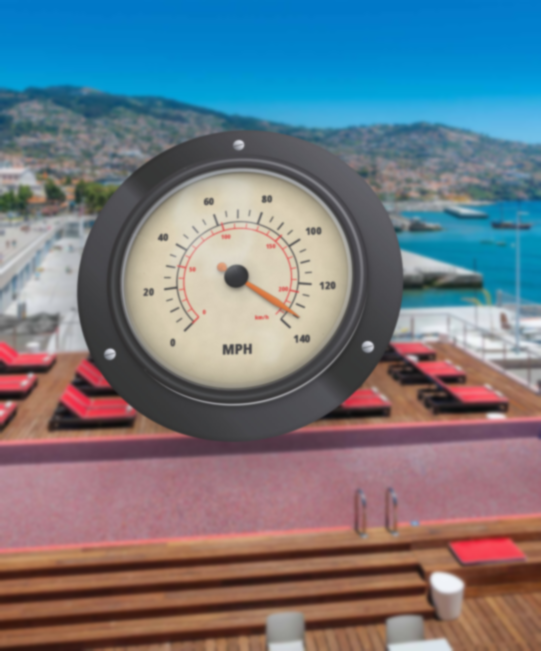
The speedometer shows 135 mph
